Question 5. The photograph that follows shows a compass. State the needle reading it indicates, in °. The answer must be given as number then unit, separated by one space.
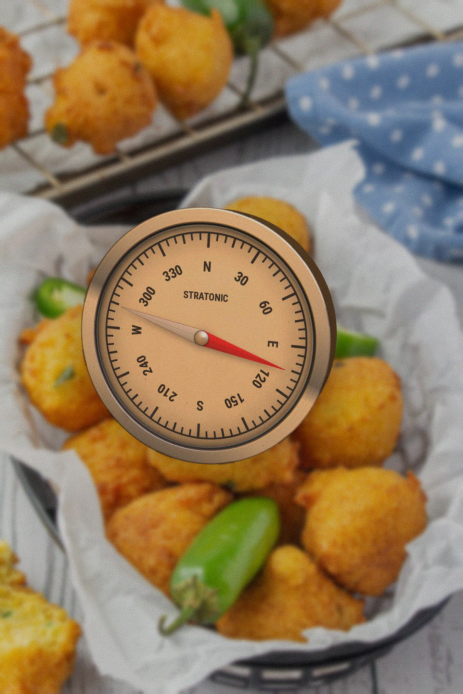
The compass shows 105 °
